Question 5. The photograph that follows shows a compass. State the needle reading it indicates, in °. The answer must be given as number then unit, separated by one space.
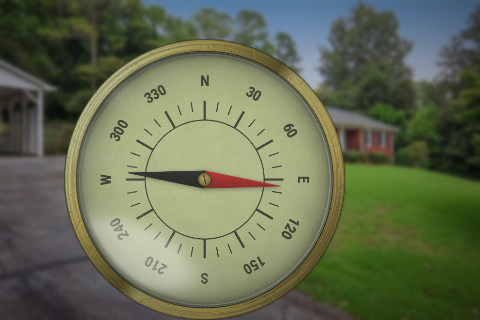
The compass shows 95 °
